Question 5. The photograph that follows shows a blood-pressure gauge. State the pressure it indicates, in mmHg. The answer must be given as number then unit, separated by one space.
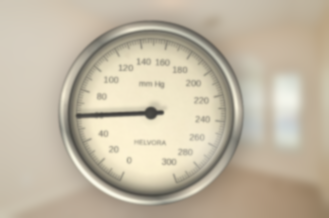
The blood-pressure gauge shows 60 mmHg
